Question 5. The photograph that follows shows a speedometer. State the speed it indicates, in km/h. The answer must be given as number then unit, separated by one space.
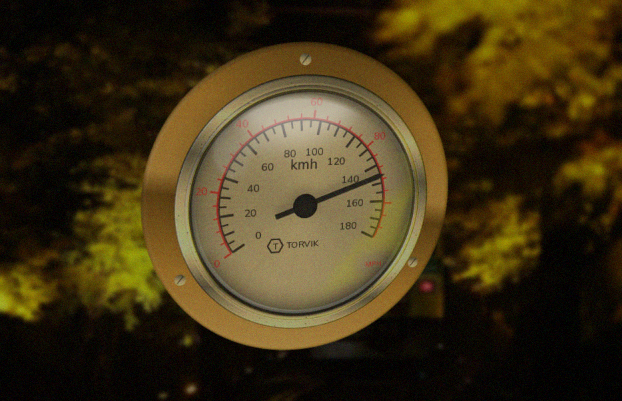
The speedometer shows 145 km/h
